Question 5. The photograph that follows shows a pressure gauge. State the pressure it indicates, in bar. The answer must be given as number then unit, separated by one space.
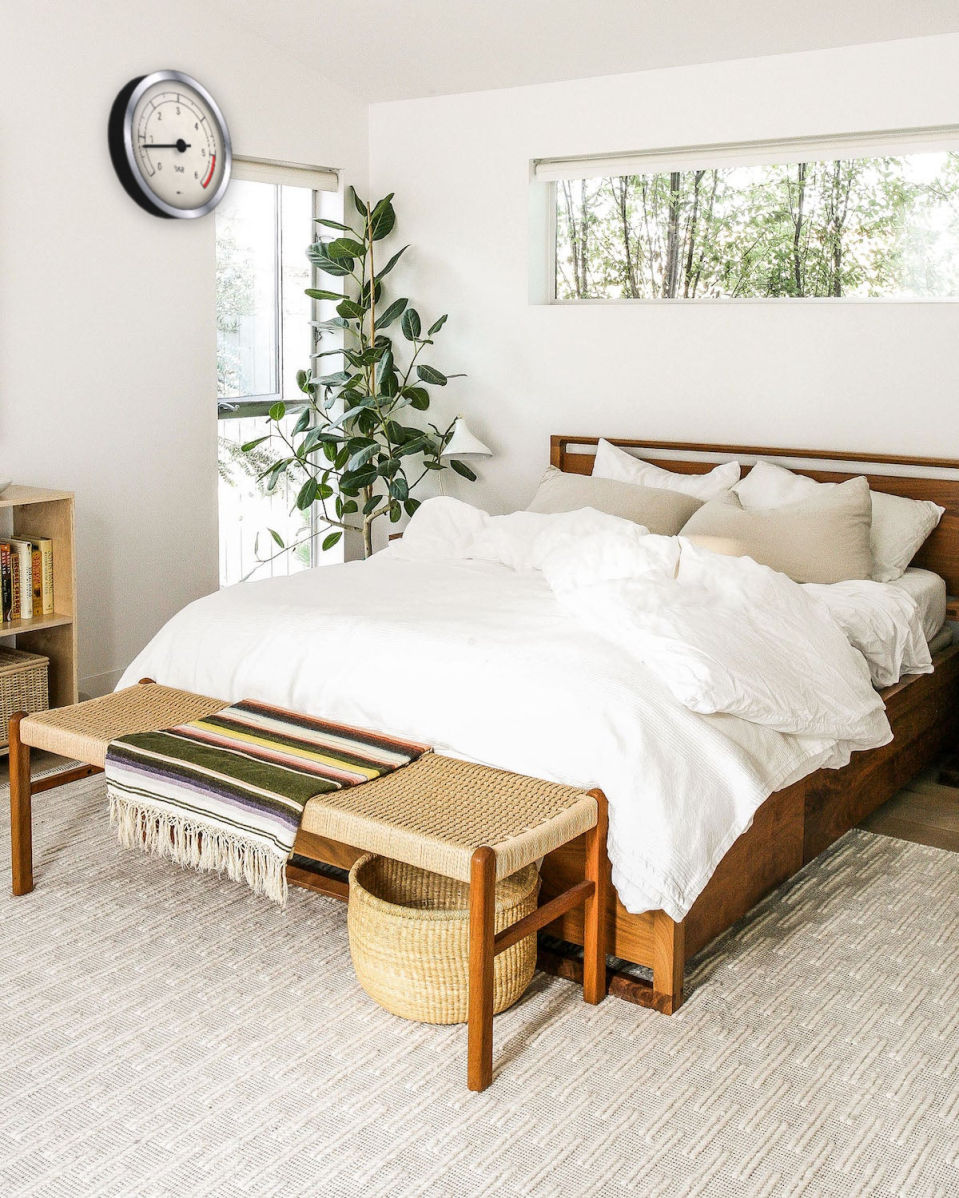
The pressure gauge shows 0.75 bar
